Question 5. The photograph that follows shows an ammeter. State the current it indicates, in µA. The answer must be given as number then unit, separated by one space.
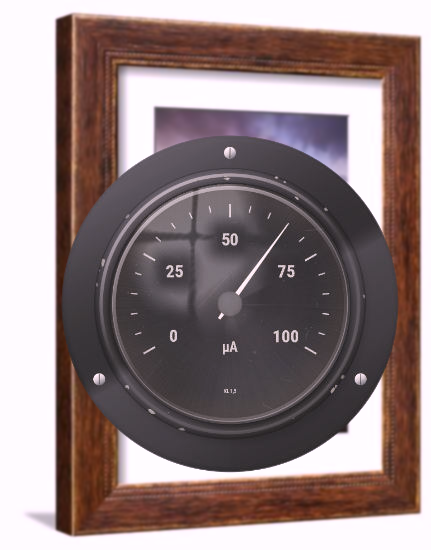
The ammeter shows 65 µA
